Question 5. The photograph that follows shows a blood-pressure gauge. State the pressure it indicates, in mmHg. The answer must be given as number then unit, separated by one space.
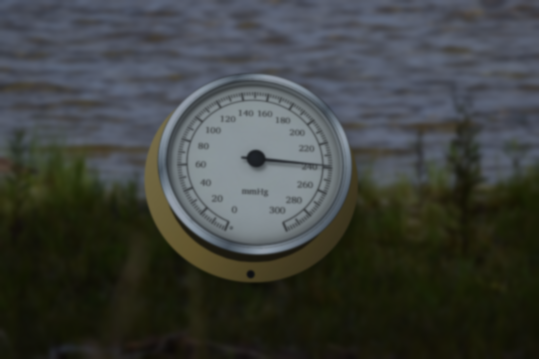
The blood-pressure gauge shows 240 mmHg
